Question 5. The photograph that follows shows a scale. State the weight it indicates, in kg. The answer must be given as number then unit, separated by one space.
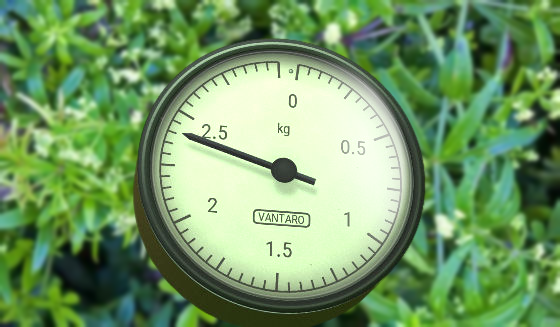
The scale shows 2.4 kg
